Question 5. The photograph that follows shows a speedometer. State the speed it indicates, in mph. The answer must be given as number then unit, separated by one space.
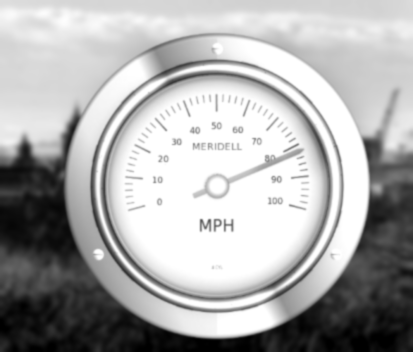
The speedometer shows 82 mph
